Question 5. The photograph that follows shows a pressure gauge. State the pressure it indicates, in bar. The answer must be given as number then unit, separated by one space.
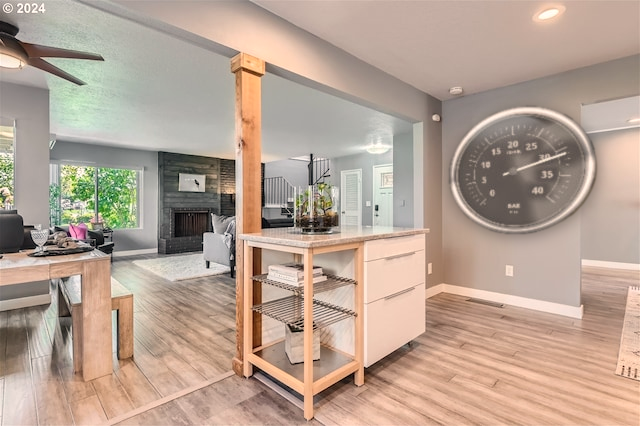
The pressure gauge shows 31 bar
